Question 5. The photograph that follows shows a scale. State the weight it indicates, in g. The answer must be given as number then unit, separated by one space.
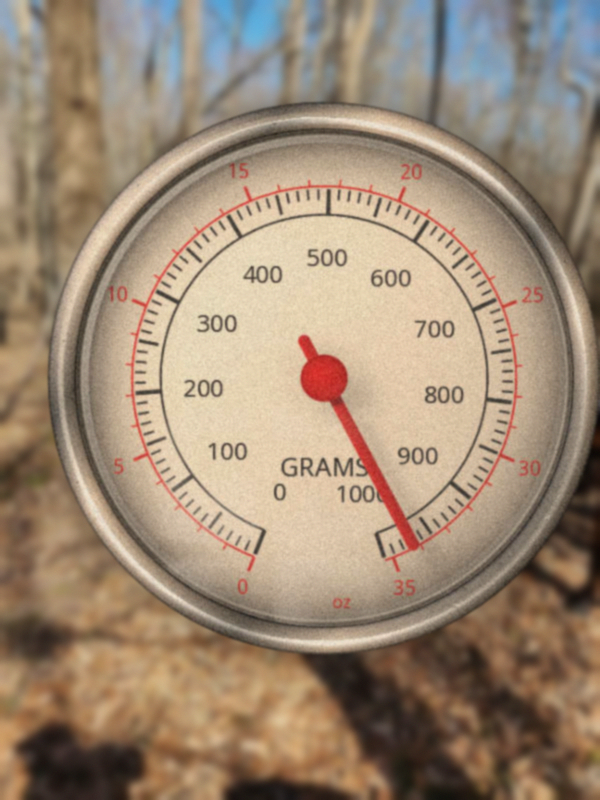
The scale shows 970 g
